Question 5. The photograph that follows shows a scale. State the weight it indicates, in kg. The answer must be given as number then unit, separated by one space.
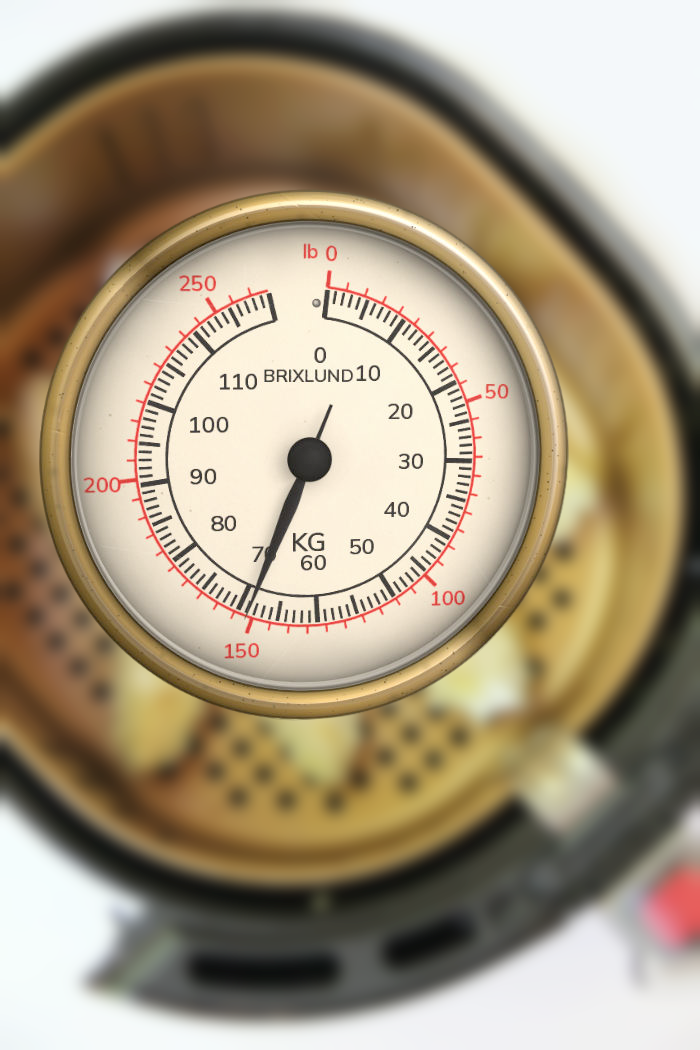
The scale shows 69 kg
